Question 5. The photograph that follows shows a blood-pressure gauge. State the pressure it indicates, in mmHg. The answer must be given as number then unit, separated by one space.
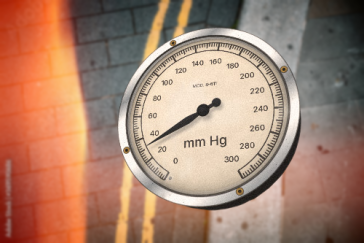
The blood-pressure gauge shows 30 mmHg
